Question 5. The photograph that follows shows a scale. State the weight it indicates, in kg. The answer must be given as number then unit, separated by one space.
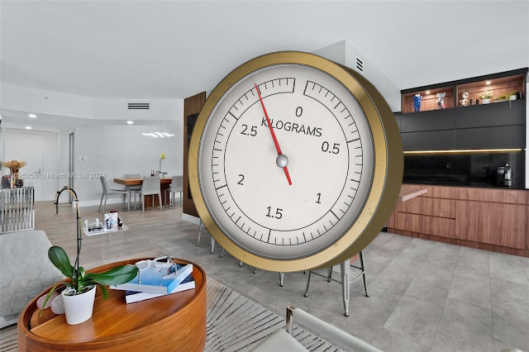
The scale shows 2.75 kg
